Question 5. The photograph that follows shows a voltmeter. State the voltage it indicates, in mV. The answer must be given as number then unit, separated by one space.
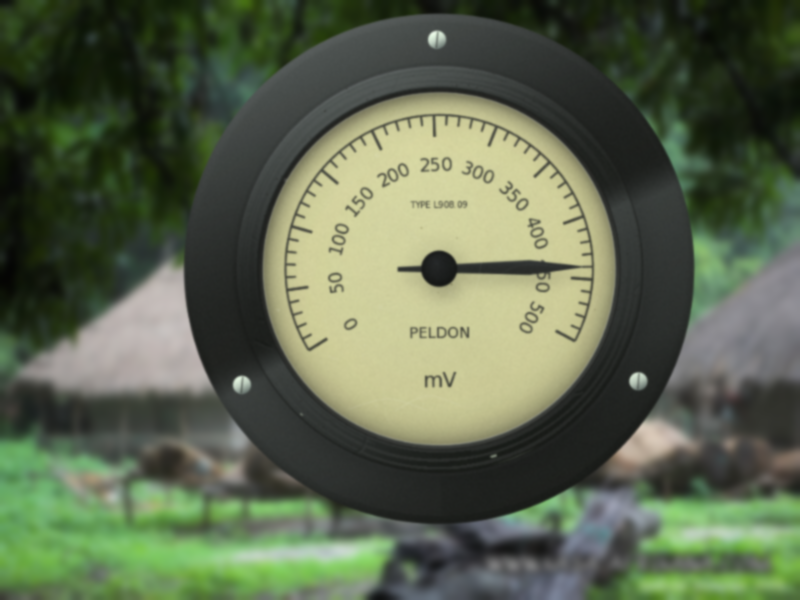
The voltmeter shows 440 mV
